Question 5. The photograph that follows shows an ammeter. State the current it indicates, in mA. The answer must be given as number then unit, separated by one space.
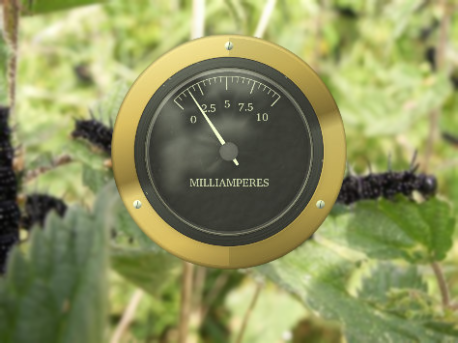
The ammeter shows 1.5 mA
